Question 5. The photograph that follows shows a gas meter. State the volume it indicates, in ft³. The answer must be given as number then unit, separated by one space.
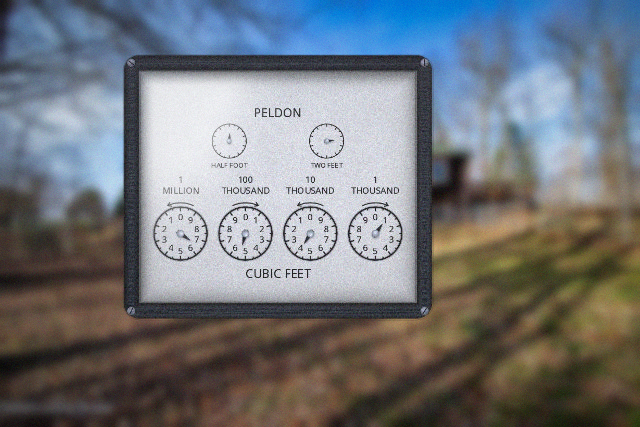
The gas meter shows 654100 ft³
